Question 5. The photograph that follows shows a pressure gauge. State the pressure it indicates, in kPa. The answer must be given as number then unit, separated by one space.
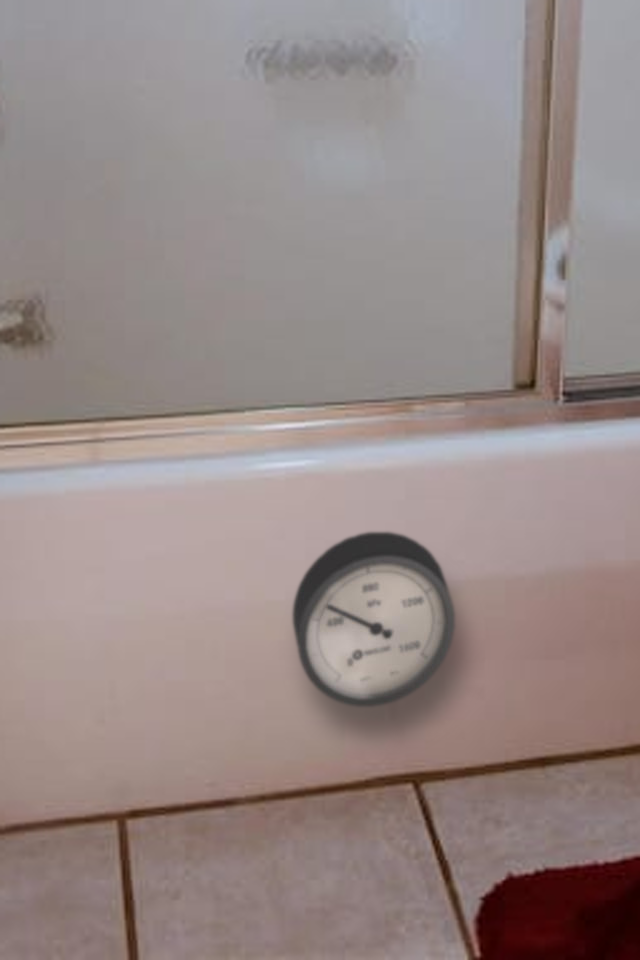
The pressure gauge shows 500 kPa
